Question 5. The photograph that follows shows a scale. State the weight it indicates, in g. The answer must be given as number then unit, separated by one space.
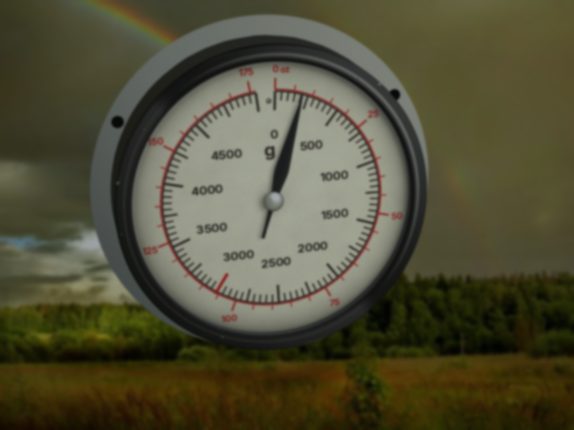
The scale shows 200 g
